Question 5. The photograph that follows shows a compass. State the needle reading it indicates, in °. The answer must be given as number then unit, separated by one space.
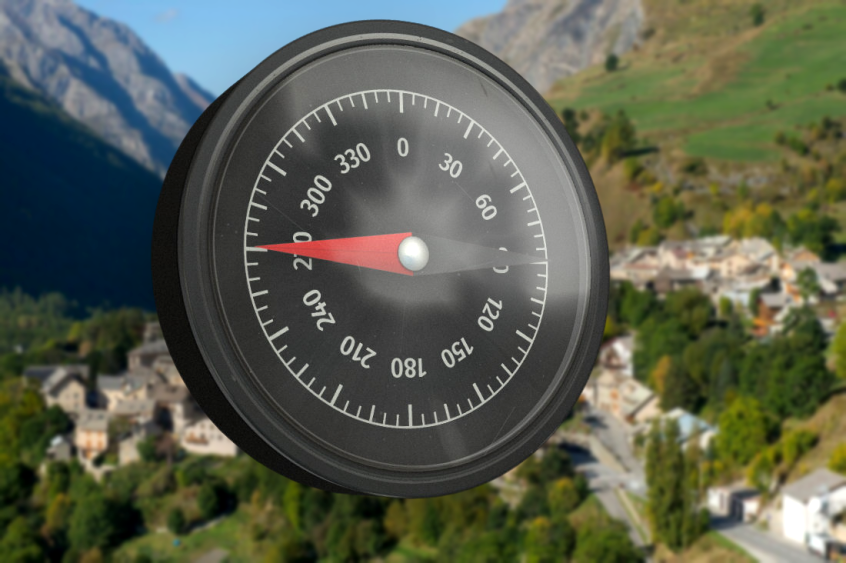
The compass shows 270 °
